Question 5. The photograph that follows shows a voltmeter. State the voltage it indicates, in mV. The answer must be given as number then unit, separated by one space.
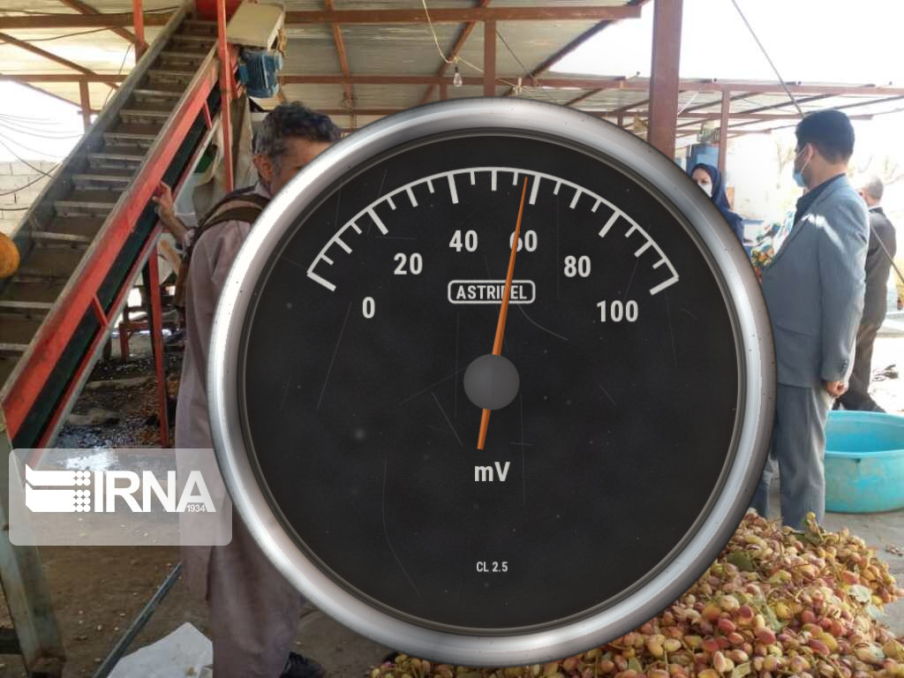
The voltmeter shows 57.5 mV
